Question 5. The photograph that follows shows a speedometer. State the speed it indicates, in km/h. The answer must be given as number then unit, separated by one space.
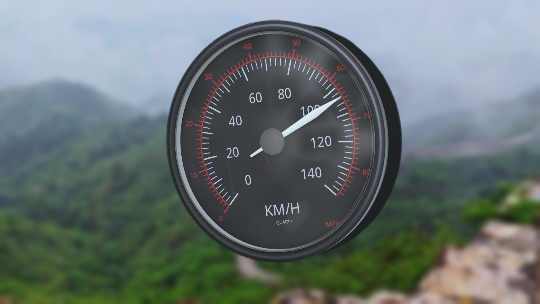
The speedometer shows 104 km/h
